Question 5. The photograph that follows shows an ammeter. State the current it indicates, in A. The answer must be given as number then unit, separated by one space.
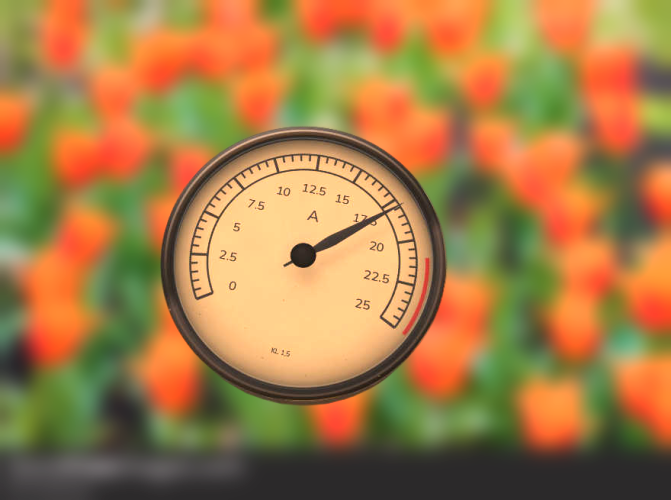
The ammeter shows 18 A
